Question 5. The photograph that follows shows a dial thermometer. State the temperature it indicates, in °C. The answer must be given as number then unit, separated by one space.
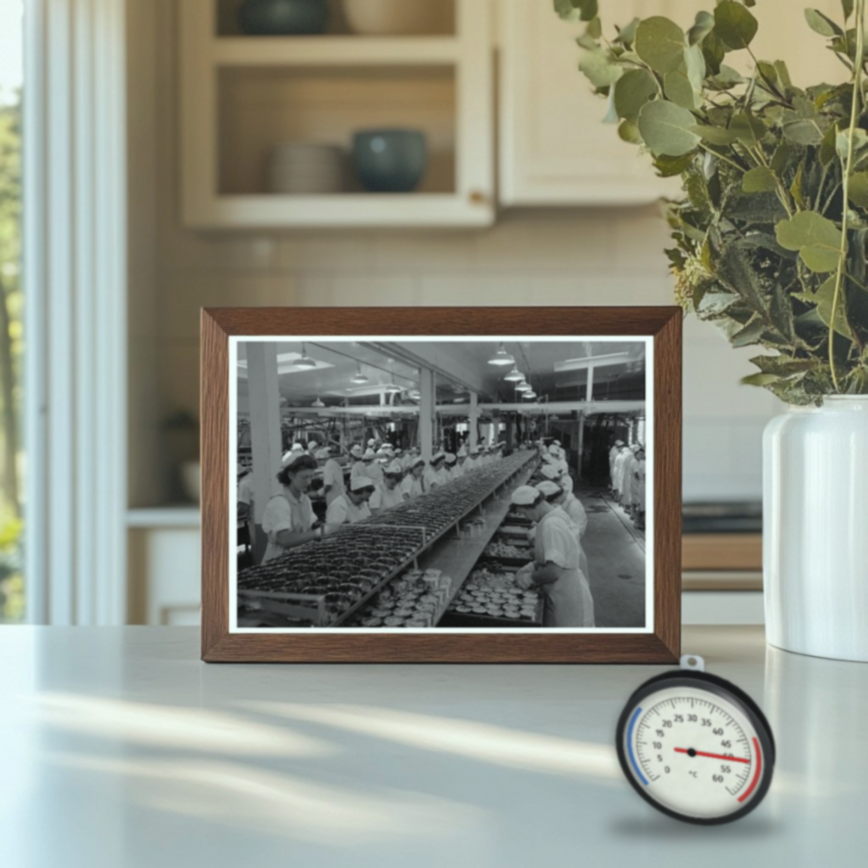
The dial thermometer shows 50 °C
